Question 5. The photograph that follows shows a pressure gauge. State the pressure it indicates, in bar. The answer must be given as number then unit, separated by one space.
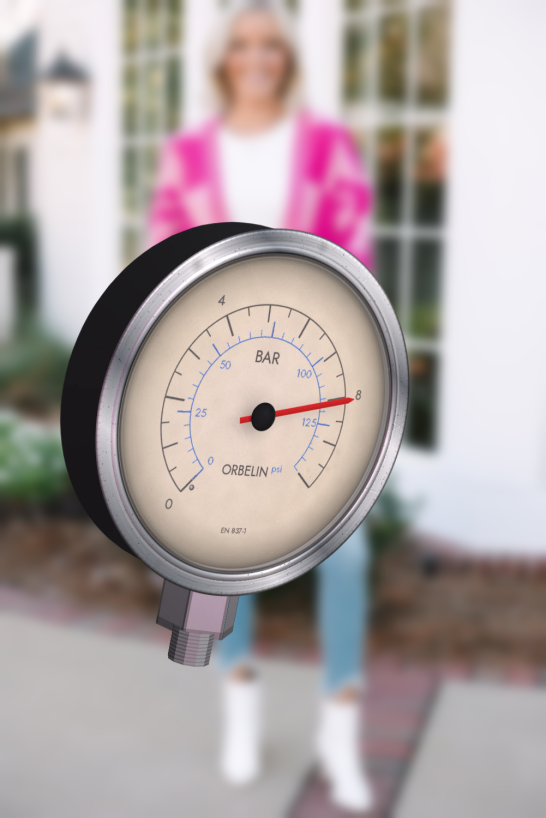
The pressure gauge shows 8 bar
